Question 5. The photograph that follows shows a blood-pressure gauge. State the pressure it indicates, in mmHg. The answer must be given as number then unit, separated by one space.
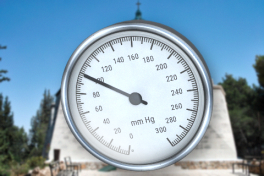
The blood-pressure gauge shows 100 mmHg
